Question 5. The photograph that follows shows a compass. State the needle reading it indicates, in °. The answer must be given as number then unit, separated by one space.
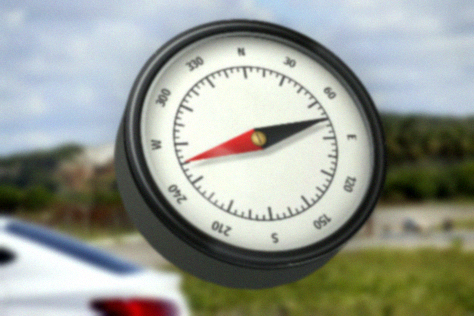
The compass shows 255 °
